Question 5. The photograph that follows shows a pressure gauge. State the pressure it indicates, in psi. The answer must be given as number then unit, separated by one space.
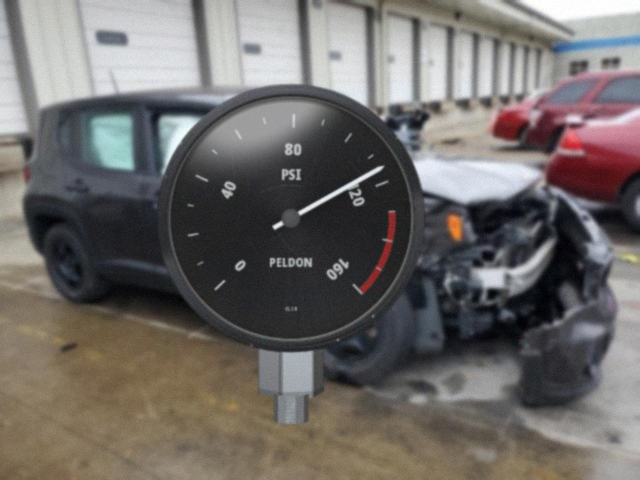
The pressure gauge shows 115 psi
